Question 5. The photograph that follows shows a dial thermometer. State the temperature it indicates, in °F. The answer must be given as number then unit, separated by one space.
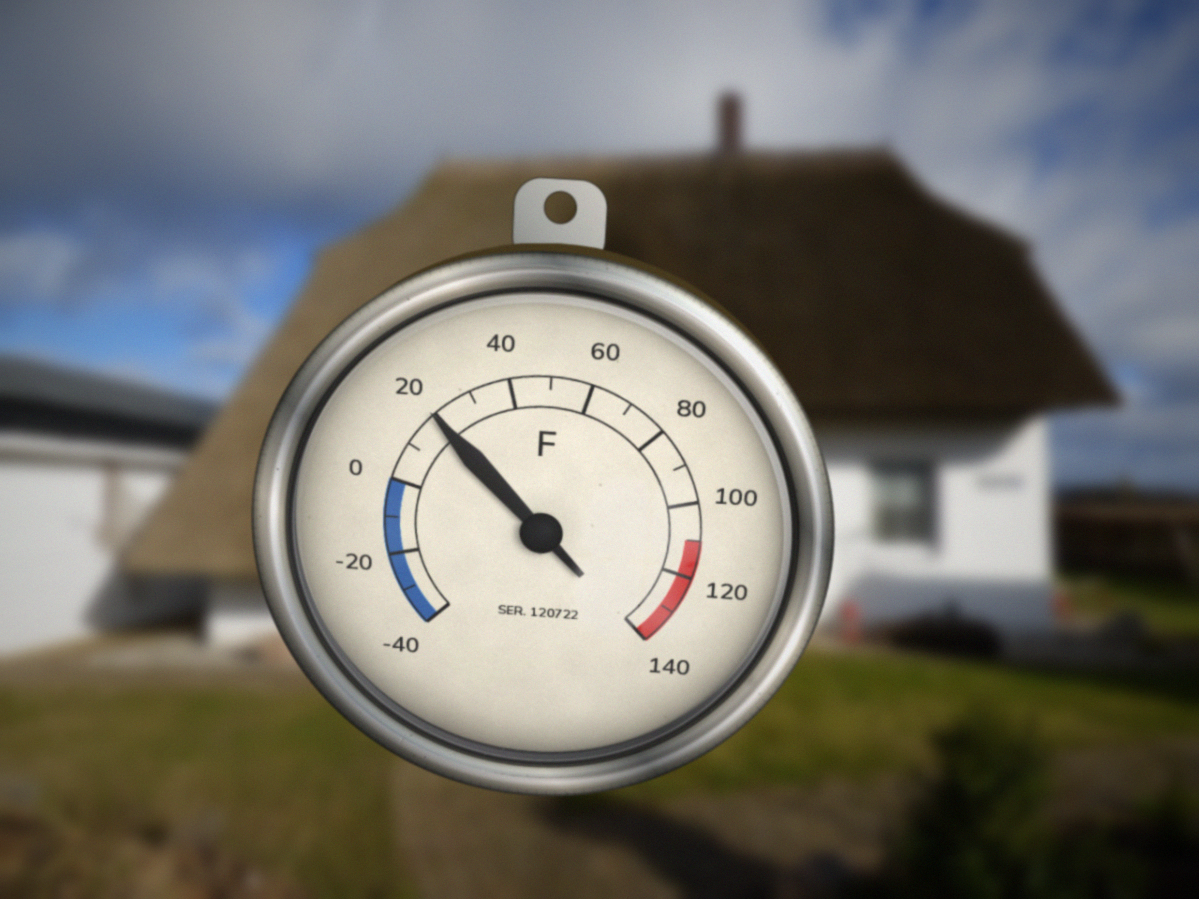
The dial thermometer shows 20 °F
